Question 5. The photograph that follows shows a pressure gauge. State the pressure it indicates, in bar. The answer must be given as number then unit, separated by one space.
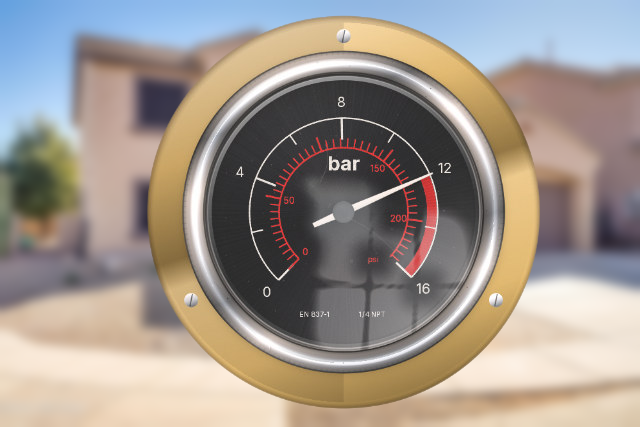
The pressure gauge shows 12 bar
